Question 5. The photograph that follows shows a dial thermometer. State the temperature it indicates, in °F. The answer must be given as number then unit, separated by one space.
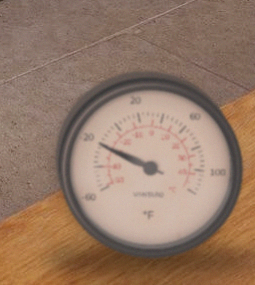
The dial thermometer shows -20 °F
